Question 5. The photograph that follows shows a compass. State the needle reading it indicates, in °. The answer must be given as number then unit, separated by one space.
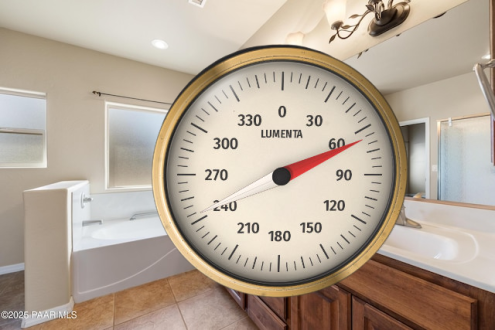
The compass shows 65 °
